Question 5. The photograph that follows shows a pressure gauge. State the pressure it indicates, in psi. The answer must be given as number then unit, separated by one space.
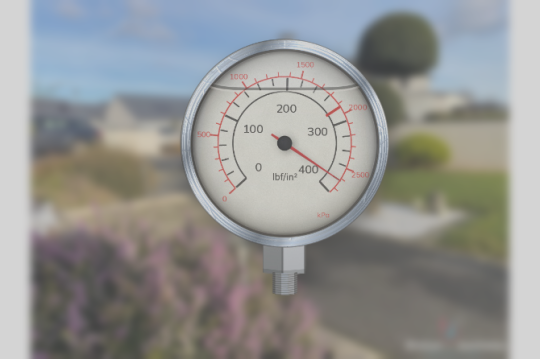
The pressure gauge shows 380 psi
